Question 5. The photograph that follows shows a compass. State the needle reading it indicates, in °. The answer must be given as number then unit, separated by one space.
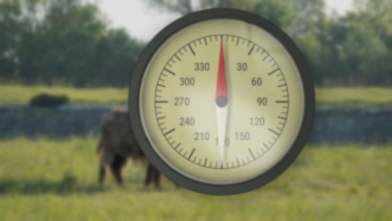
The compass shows 0 °
